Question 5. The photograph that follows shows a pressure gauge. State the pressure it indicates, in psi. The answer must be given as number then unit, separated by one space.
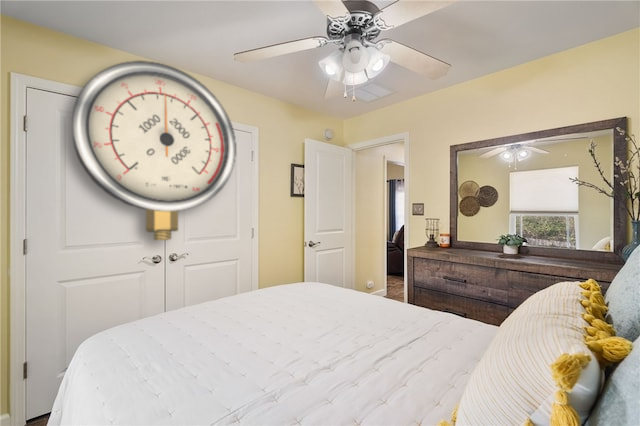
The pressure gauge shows 1500 psi
